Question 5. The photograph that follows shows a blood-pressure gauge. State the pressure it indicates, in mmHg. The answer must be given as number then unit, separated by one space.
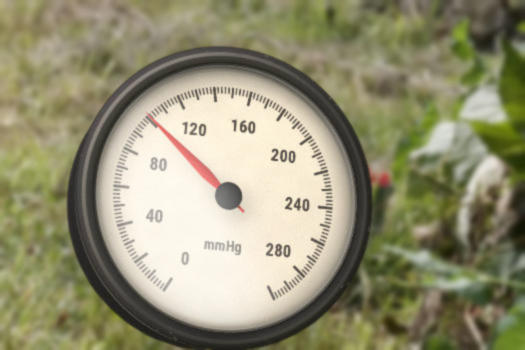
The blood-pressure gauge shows 100 mmHg
